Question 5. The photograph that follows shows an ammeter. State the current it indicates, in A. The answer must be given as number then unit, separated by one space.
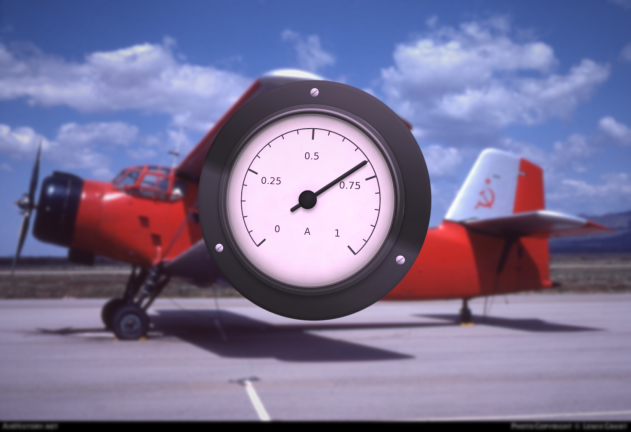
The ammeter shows 0.7 A
